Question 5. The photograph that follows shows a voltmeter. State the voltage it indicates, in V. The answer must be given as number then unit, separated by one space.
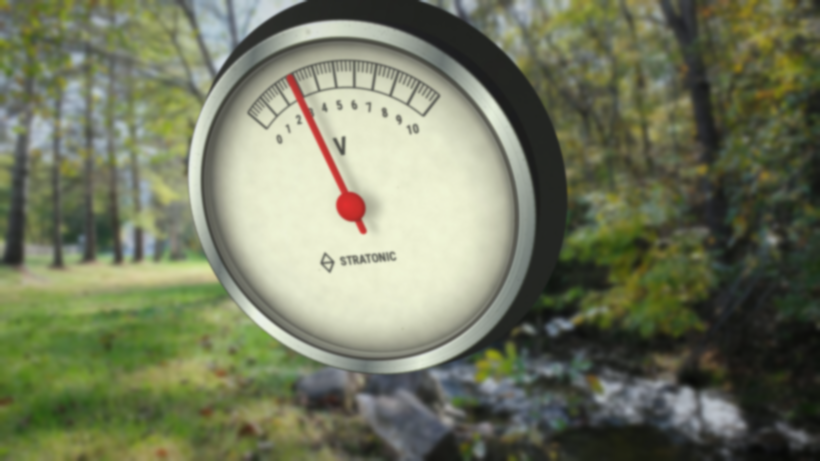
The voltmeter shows 3 V
